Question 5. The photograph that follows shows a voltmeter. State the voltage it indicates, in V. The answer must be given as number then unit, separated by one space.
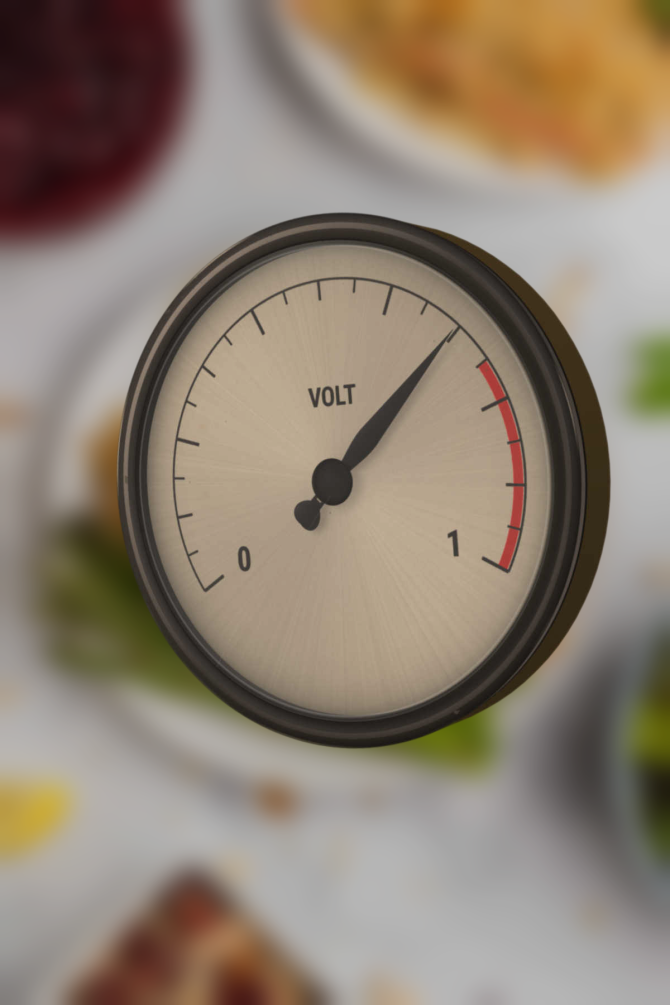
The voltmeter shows 0.7 V
